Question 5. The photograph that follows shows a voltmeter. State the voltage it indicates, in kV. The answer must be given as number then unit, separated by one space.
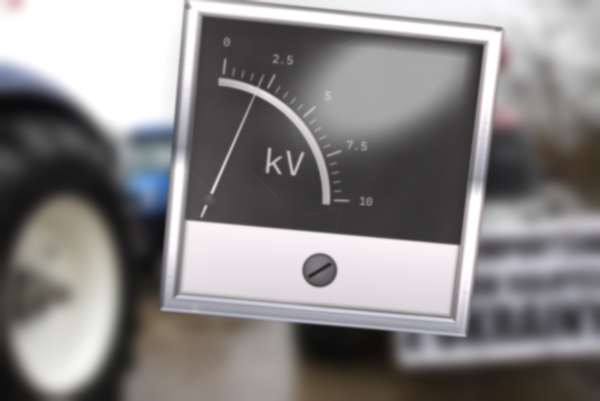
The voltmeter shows 2 kV
